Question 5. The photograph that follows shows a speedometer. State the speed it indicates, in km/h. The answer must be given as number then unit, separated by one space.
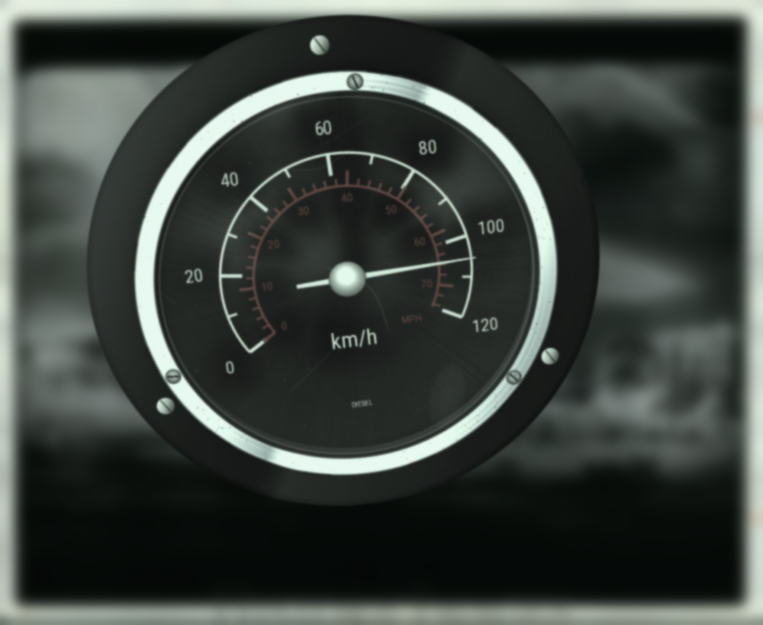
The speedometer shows 105 km/h
